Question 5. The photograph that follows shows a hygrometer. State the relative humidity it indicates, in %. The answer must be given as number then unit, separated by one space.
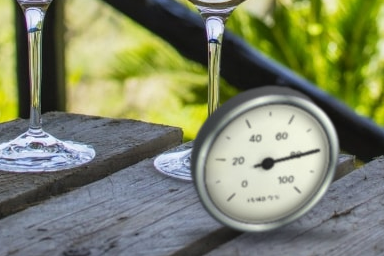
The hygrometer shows 80 %
